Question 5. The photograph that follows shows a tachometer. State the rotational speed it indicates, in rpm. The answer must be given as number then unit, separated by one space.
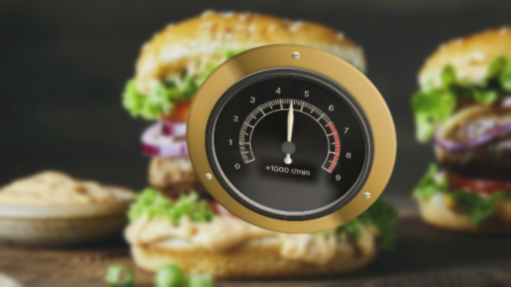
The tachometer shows 4500 rpm
